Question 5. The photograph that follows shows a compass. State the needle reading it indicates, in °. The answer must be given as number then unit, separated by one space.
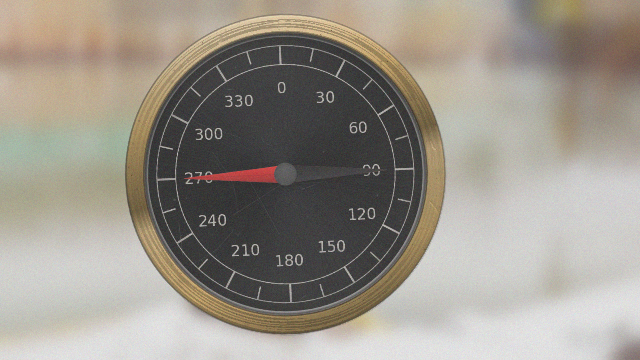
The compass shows 270 °
